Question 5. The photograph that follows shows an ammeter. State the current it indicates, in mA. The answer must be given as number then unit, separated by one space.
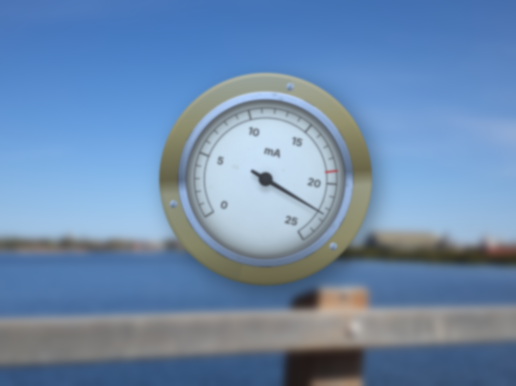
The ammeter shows 22.5 mA
